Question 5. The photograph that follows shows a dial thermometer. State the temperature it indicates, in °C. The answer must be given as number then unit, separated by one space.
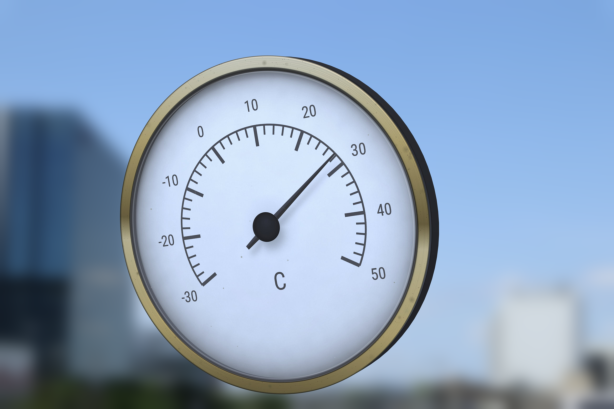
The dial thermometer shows 28 °C
